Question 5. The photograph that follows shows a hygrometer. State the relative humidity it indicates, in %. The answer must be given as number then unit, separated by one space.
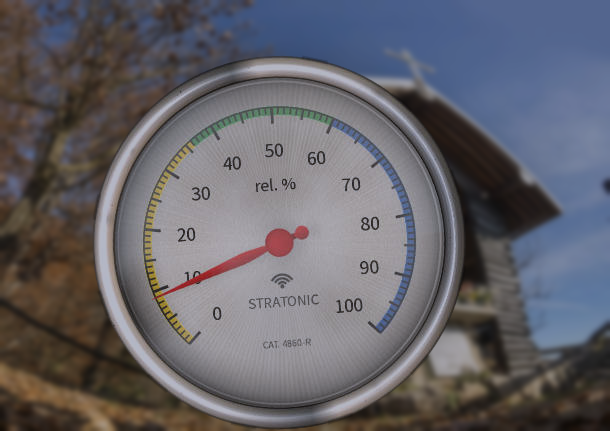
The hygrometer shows 9 %
